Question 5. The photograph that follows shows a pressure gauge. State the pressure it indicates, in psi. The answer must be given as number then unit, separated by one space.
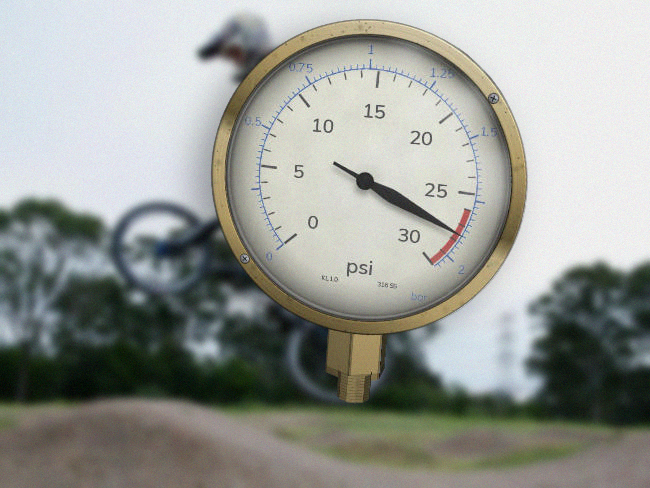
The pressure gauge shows 27.5 psi
